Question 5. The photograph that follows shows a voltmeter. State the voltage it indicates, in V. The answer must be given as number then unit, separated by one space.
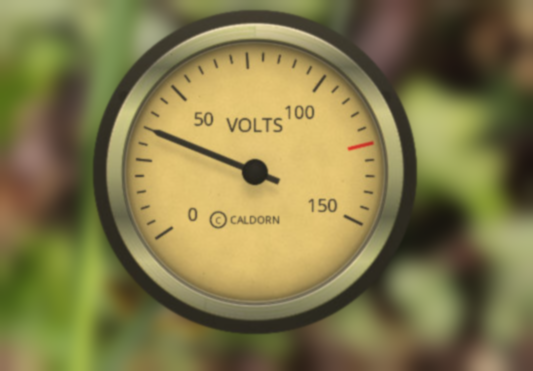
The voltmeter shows 35 V
